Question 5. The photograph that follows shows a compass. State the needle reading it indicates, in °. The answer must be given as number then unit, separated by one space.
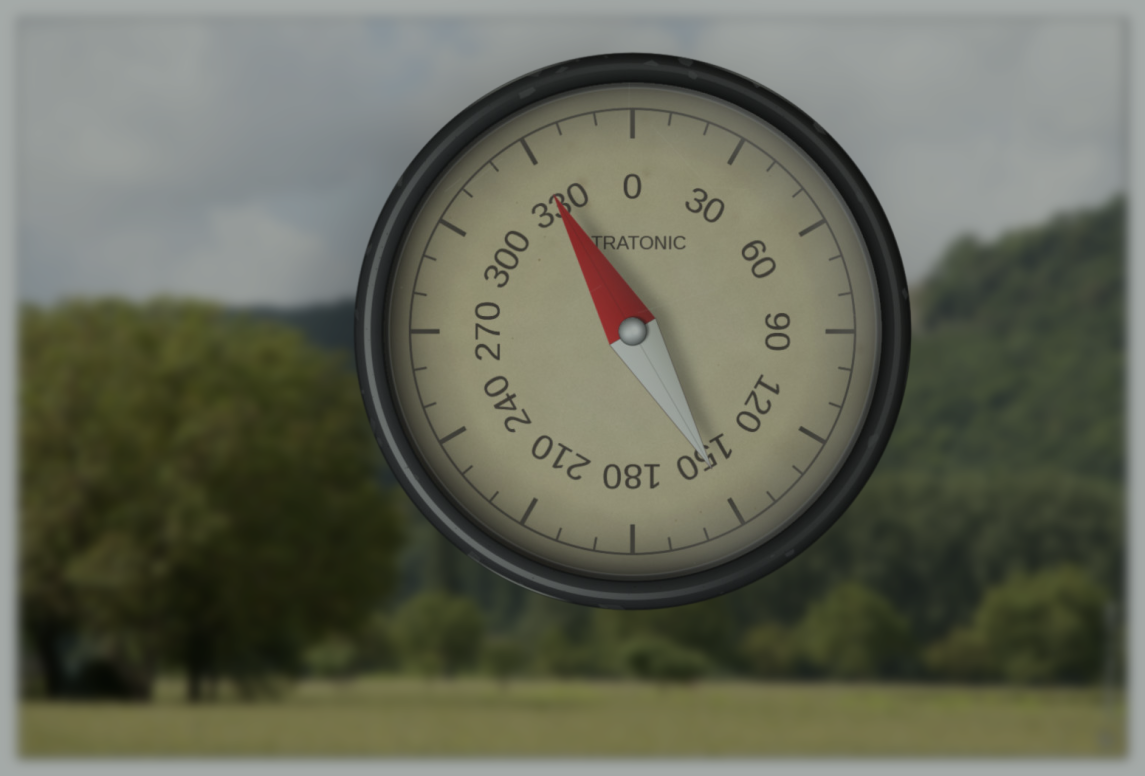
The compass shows 330 °
